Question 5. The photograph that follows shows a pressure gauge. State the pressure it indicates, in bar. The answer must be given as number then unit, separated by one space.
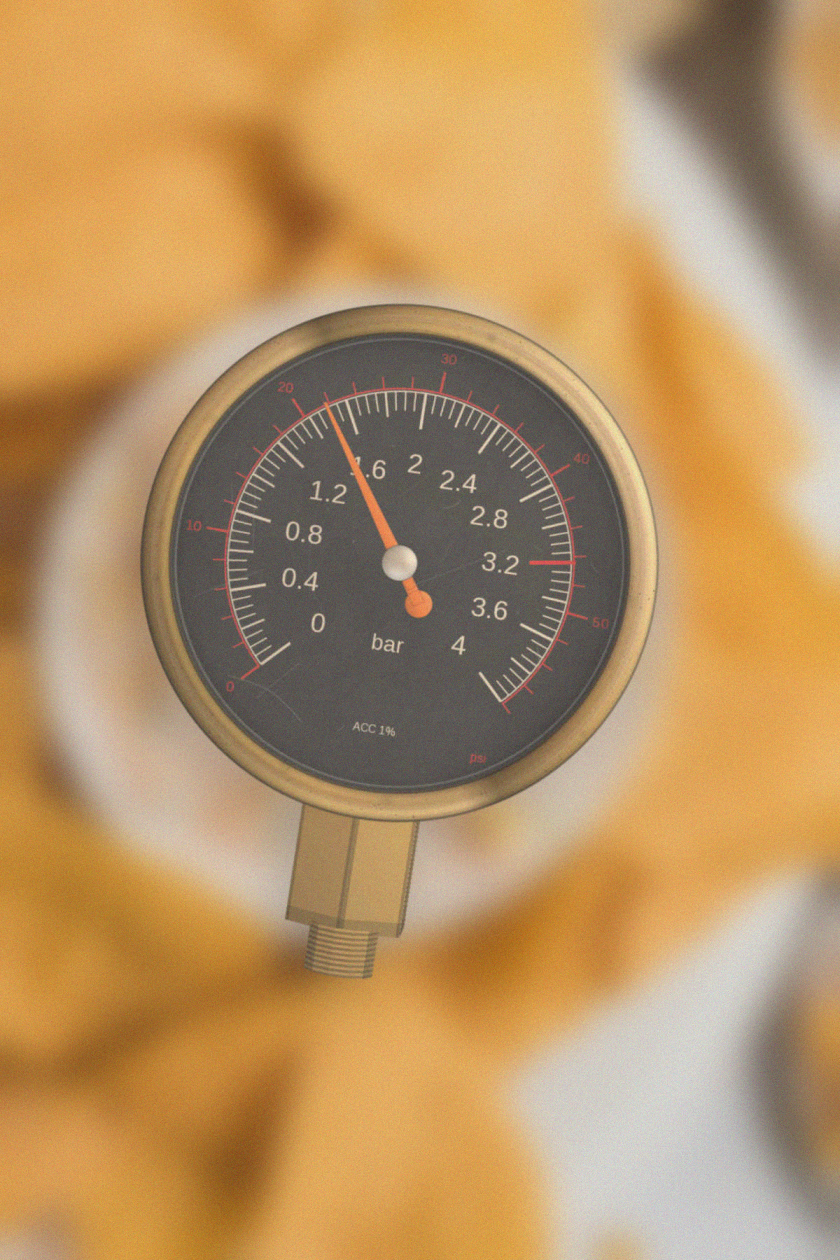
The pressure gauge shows 1.5 bar
